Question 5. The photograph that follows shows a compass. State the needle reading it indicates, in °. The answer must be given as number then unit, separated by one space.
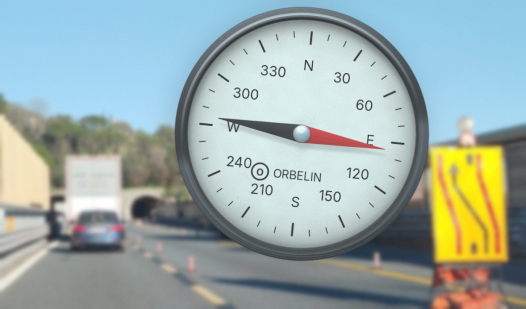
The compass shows 95 °
